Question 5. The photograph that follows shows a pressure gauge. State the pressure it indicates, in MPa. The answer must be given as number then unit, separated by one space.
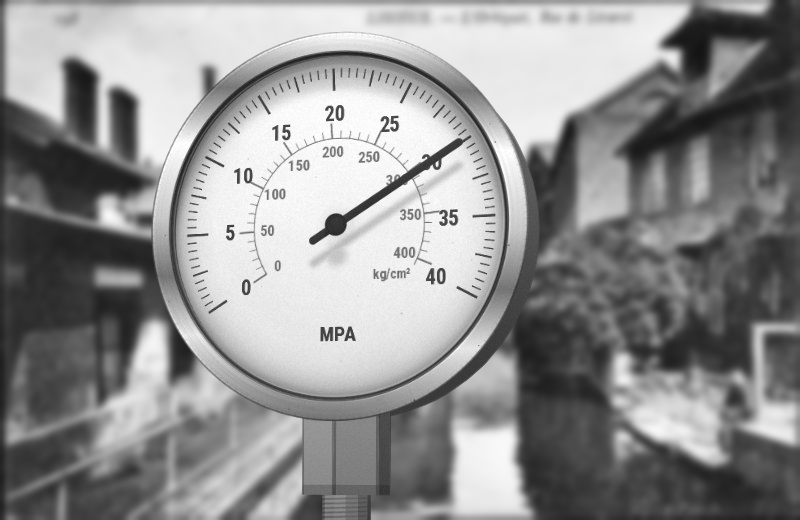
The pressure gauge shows 30 MPa
